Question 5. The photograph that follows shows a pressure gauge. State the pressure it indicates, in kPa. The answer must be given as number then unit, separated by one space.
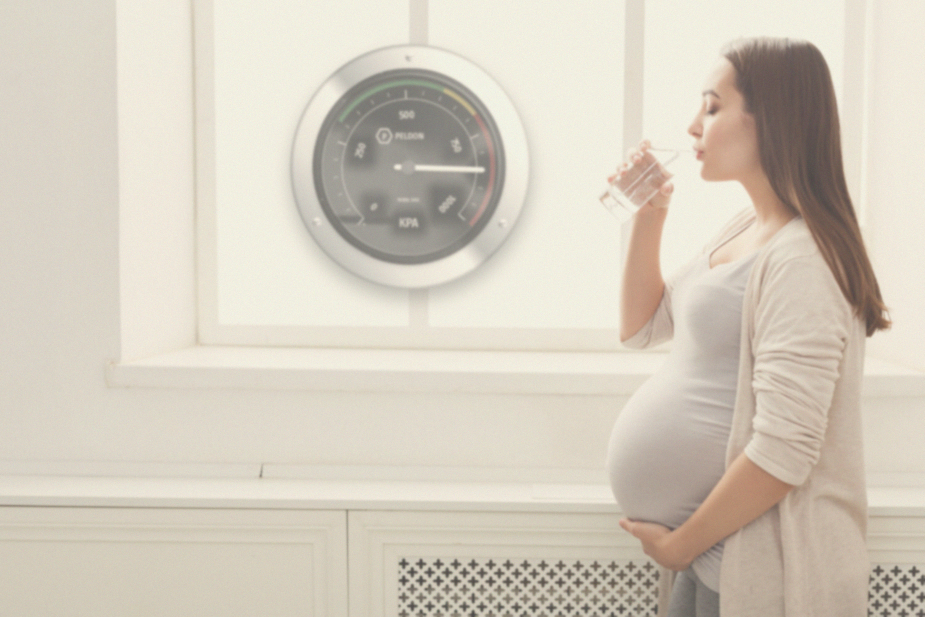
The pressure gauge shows 850 kPa
